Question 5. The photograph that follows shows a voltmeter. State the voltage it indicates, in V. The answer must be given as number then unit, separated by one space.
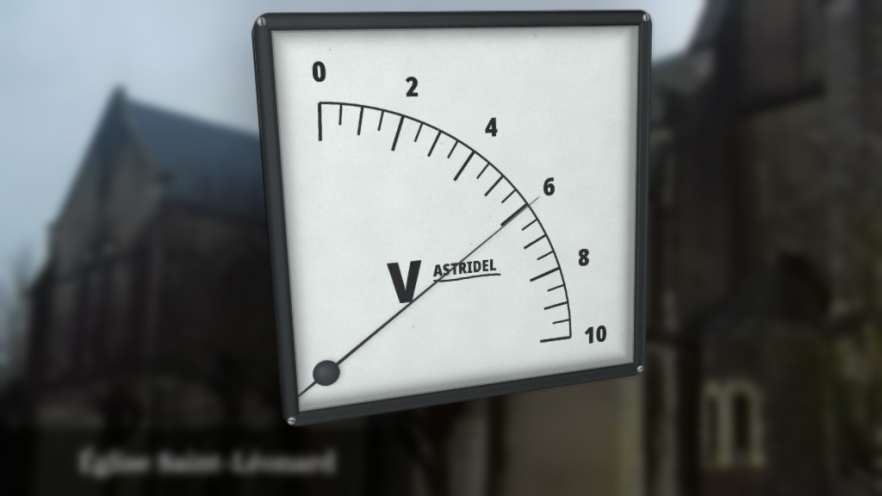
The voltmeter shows 6 V
